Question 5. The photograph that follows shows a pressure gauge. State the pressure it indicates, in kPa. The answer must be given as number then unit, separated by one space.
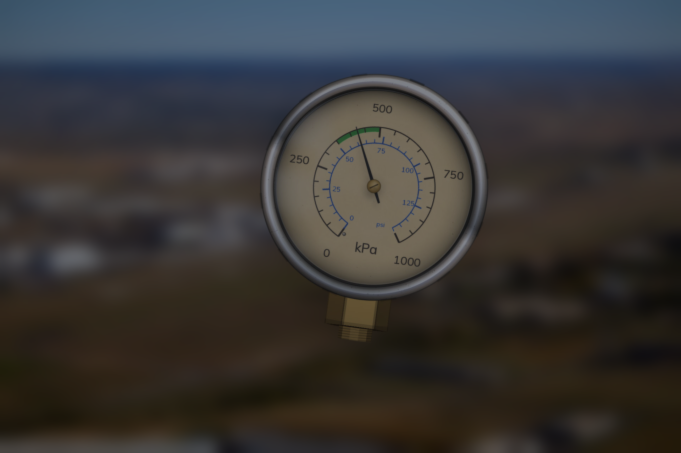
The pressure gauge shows 425 kPa
